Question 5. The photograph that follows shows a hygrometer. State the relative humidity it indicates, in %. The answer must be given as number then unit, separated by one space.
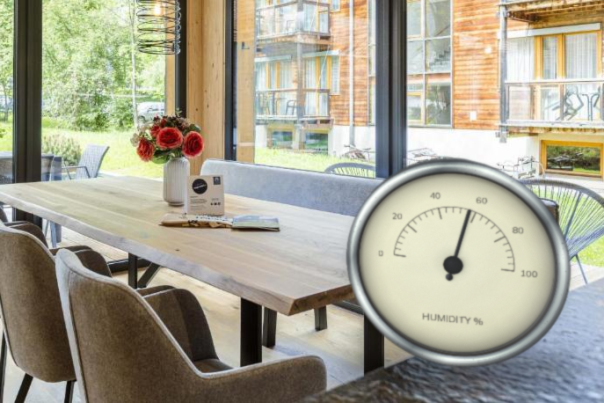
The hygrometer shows 56 %
